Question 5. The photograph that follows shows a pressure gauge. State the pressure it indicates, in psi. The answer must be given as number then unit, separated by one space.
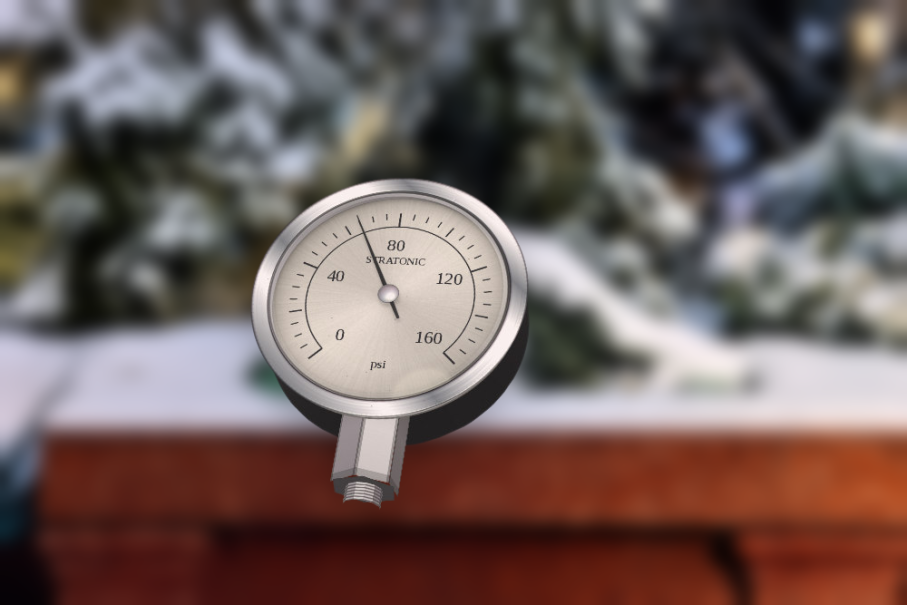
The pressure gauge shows 65 psi
